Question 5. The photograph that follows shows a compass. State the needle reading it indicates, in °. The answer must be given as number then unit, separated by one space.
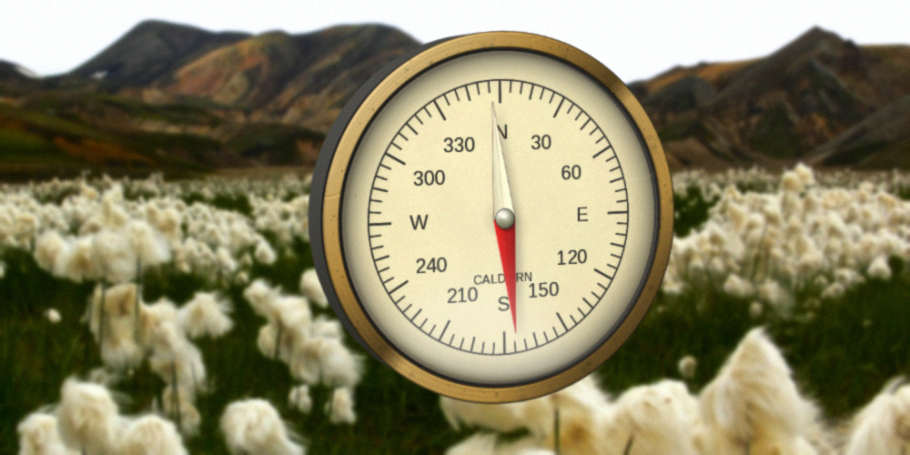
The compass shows 175 °
